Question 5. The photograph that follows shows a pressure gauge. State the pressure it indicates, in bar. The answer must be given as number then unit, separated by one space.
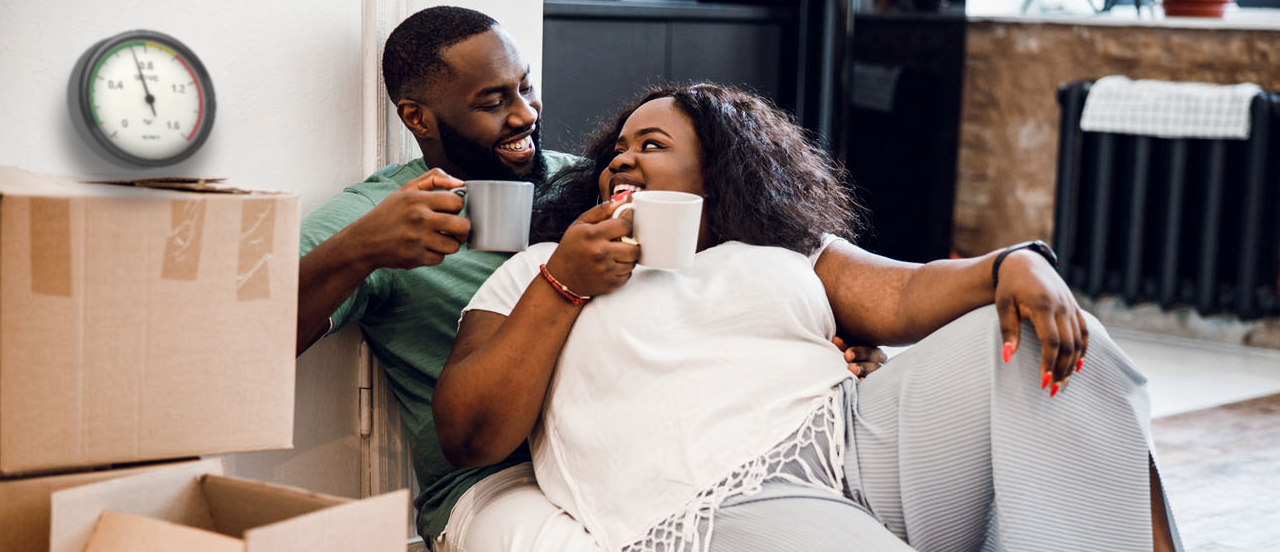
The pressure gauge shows 0.7 bar
